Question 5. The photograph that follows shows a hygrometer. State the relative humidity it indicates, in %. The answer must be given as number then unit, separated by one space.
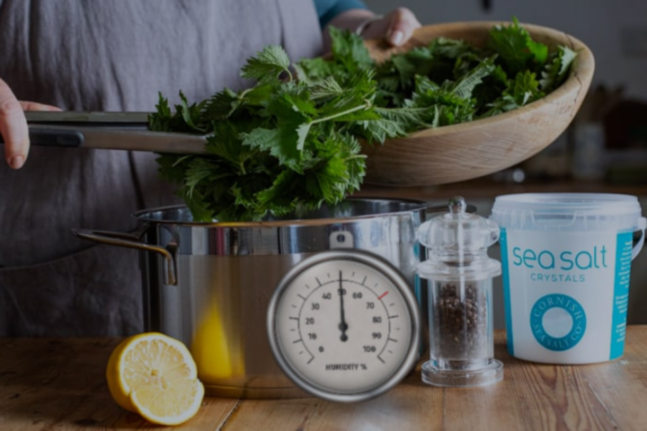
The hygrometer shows 50 %
